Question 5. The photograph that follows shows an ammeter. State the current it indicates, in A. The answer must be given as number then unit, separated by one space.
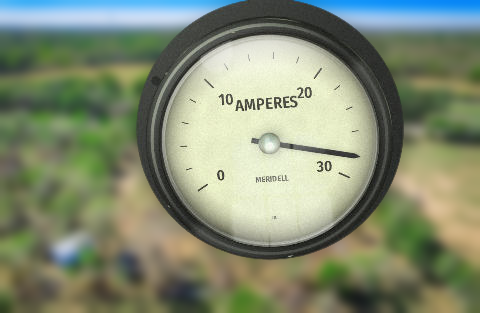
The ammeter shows 28 A
